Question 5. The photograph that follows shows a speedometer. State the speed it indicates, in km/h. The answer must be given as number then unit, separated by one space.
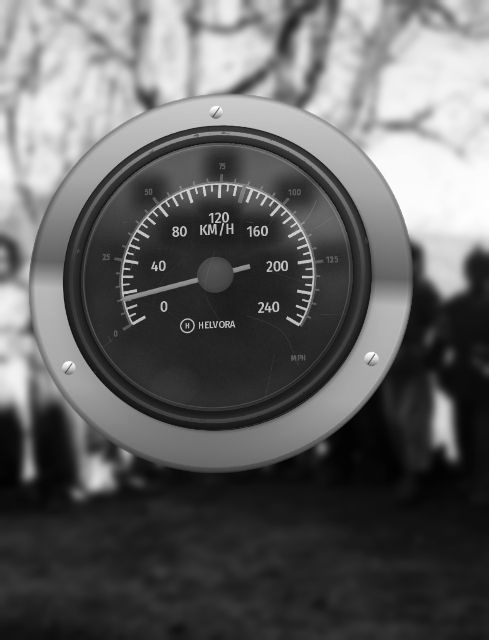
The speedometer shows 15 km/h
